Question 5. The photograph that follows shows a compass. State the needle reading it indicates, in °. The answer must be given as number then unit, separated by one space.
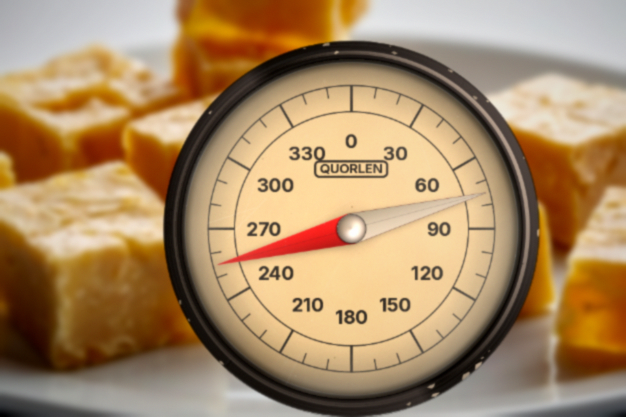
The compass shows 255 °
